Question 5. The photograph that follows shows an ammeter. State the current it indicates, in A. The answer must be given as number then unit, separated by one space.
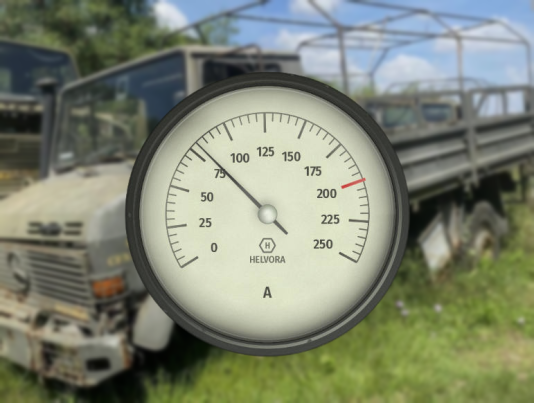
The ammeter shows 80 A
